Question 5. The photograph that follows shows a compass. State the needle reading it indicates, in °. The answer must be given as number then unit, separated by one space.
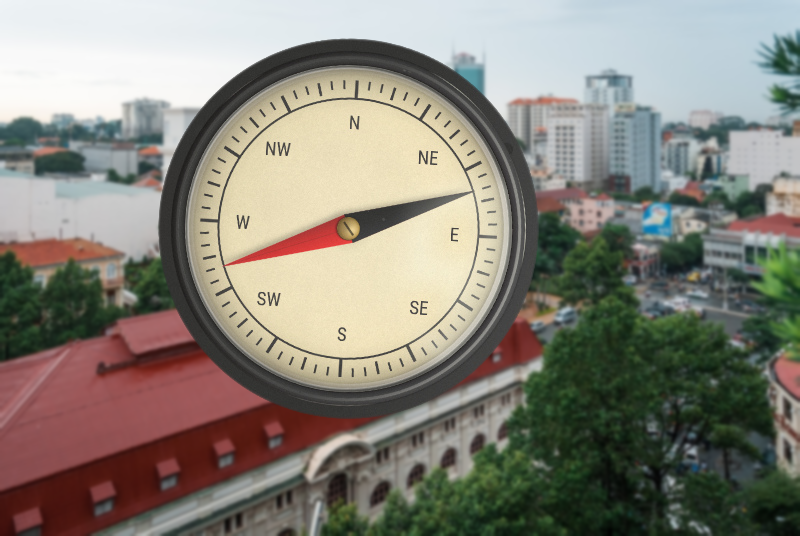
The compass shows 250 °
